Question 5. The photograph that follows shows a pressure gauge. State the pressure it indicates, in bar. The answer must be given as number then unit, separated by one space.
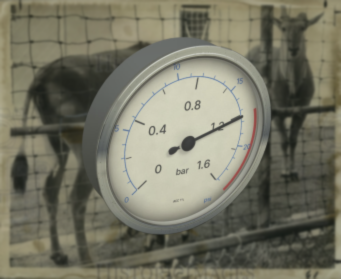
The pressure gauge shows 1.2 bar
